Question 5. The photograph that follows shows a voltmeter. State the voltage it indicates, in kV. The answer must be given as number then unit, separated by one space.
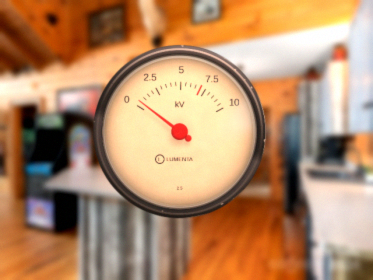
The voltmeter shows 0.5 kV
